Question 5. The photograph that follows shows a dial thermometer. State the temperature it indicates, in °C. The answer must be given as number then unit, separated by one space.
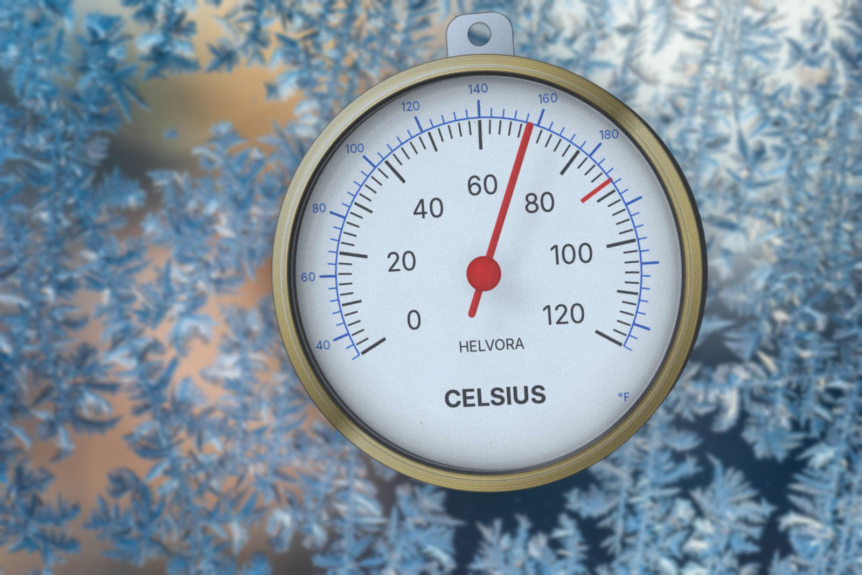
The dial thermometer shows 70 °C
